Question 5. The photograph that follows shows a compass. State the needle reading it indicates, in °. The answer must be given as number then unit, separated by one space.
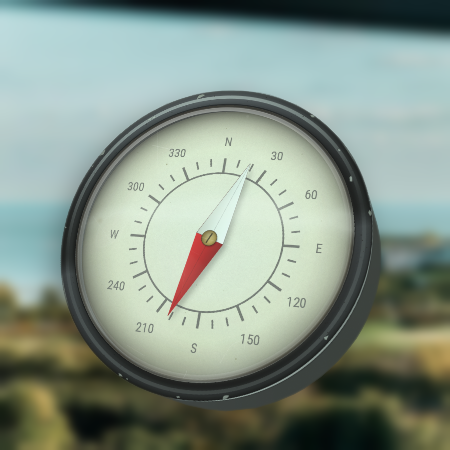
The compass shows 200 °
